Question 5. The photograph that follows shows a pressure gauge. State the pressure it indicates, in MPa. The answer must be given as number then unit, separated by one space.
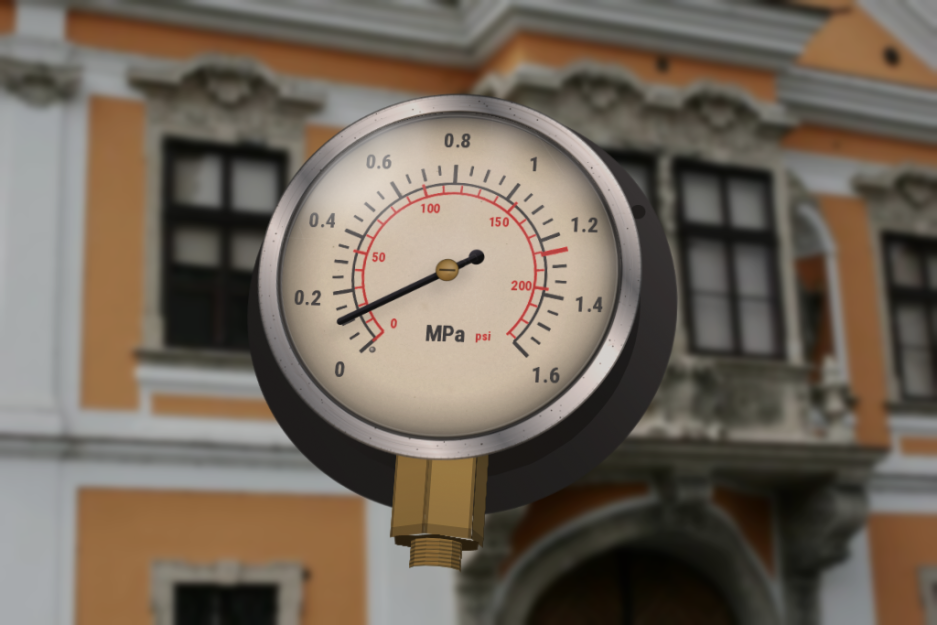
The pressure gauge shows 0.1 MPa
